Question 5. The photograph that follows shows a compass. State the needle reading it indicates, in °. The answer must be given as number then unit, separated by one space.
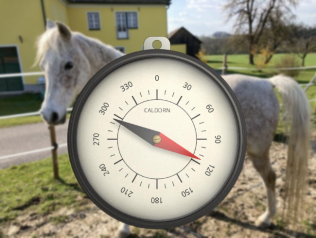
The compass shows 115 °
